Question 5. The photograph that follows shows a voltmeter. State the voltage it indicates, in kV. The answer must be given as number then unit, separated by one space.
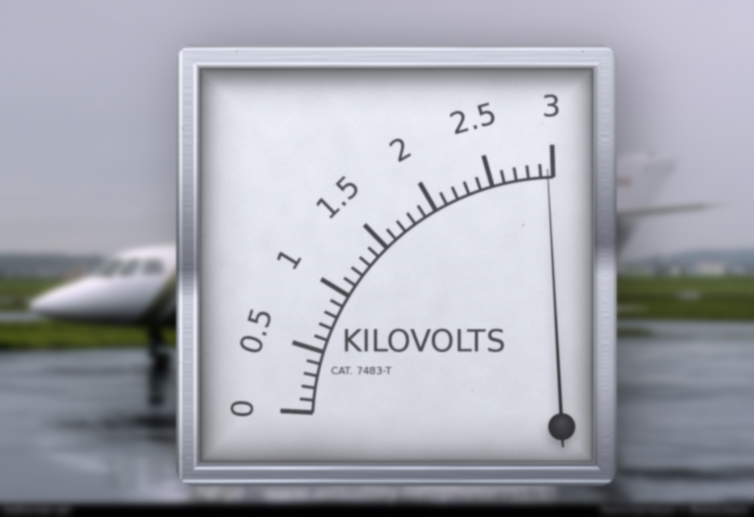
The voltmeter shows 2.95 kV
